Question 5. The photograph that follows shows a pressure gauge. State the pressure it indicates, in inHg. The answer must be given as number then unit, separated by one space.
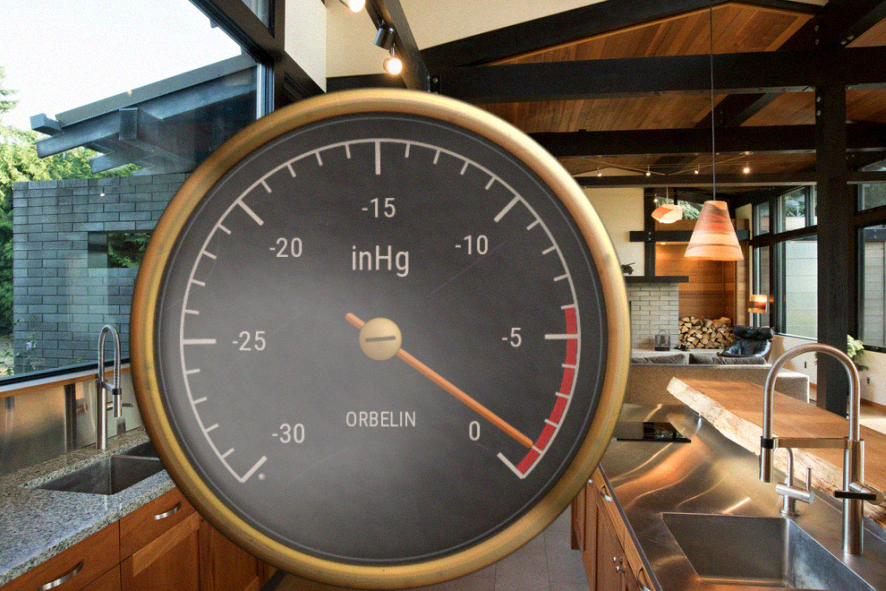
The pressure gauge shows -1 inHg
